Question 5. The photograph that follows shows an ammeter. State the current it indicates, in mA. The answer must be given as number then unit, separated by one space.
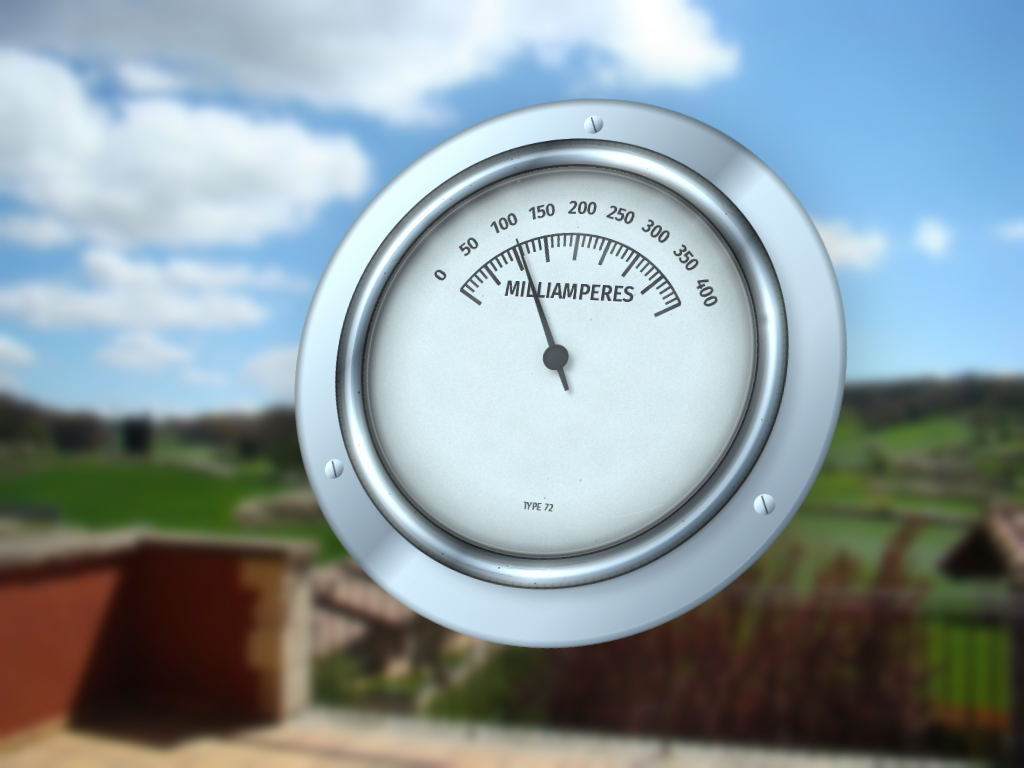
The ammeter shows 110 mA
